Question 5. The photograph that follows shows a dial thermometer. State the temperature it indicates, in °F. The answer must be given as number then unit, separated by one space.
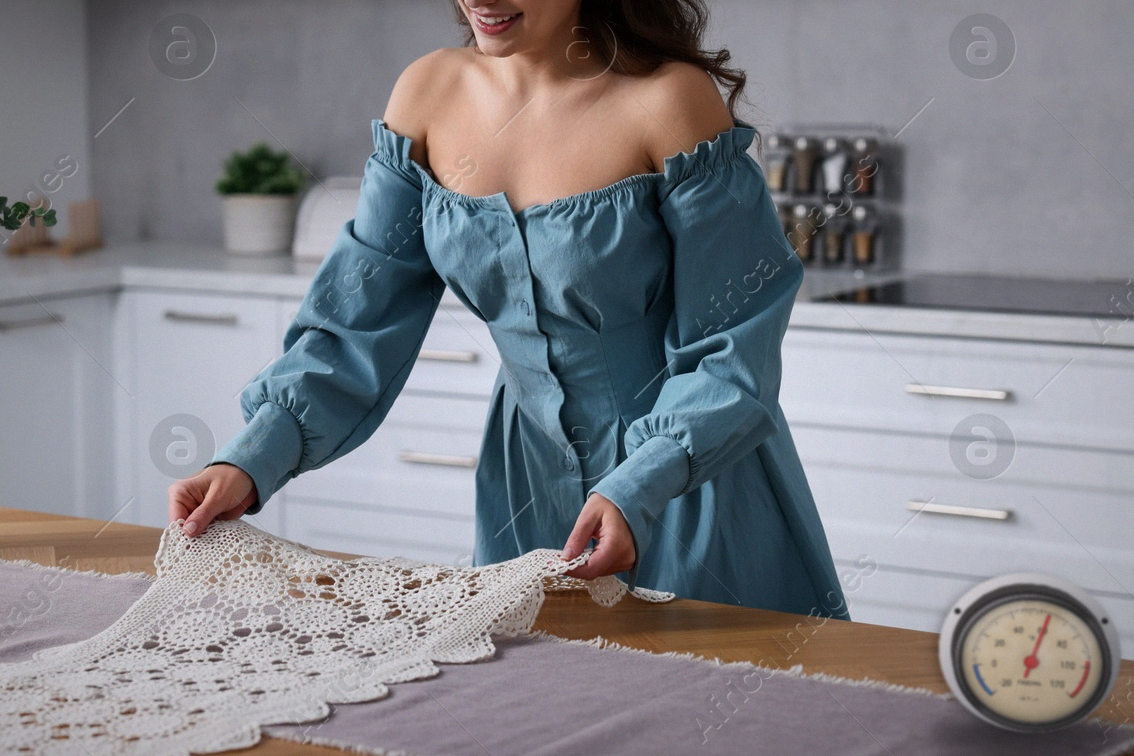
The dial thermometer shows 60 °F
